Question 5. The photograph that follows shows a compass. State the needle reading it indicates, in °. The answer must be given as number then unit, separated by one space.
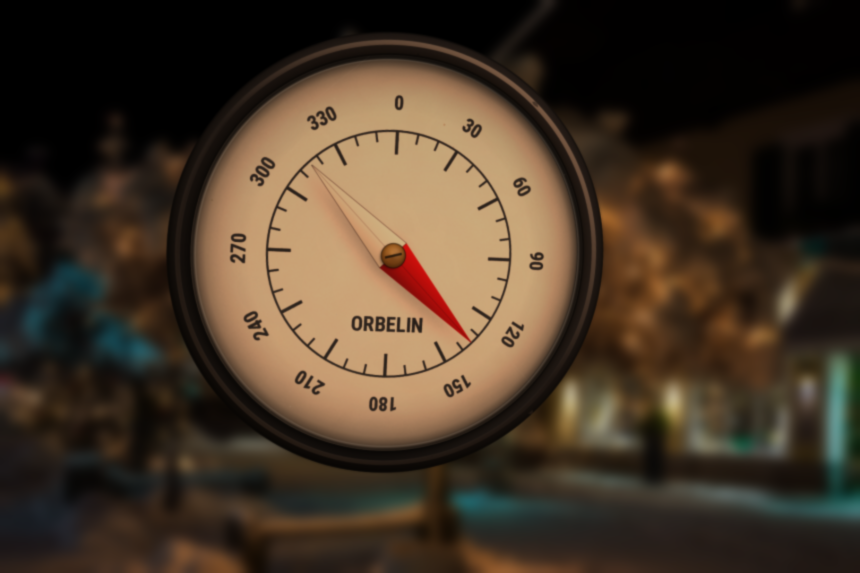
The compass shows 135 °
